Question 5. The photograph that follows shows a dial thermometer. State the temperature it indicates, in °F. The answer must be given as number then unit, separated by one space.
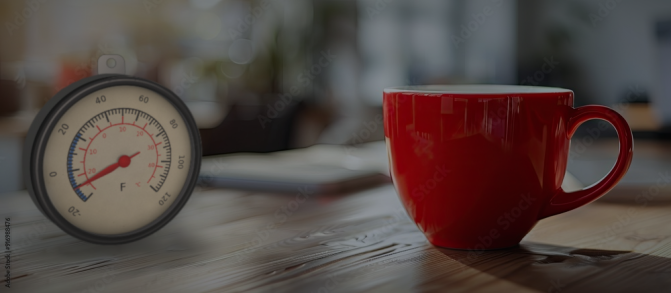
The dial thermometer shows -10 °F
